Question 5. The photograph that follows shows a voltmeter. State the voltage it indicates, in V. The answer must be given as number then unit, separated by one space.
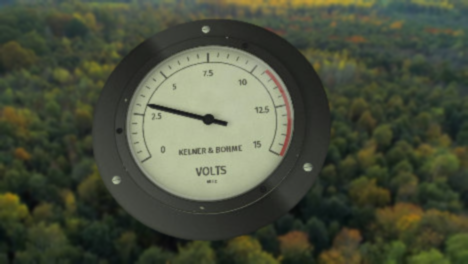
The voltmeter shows 3 V
